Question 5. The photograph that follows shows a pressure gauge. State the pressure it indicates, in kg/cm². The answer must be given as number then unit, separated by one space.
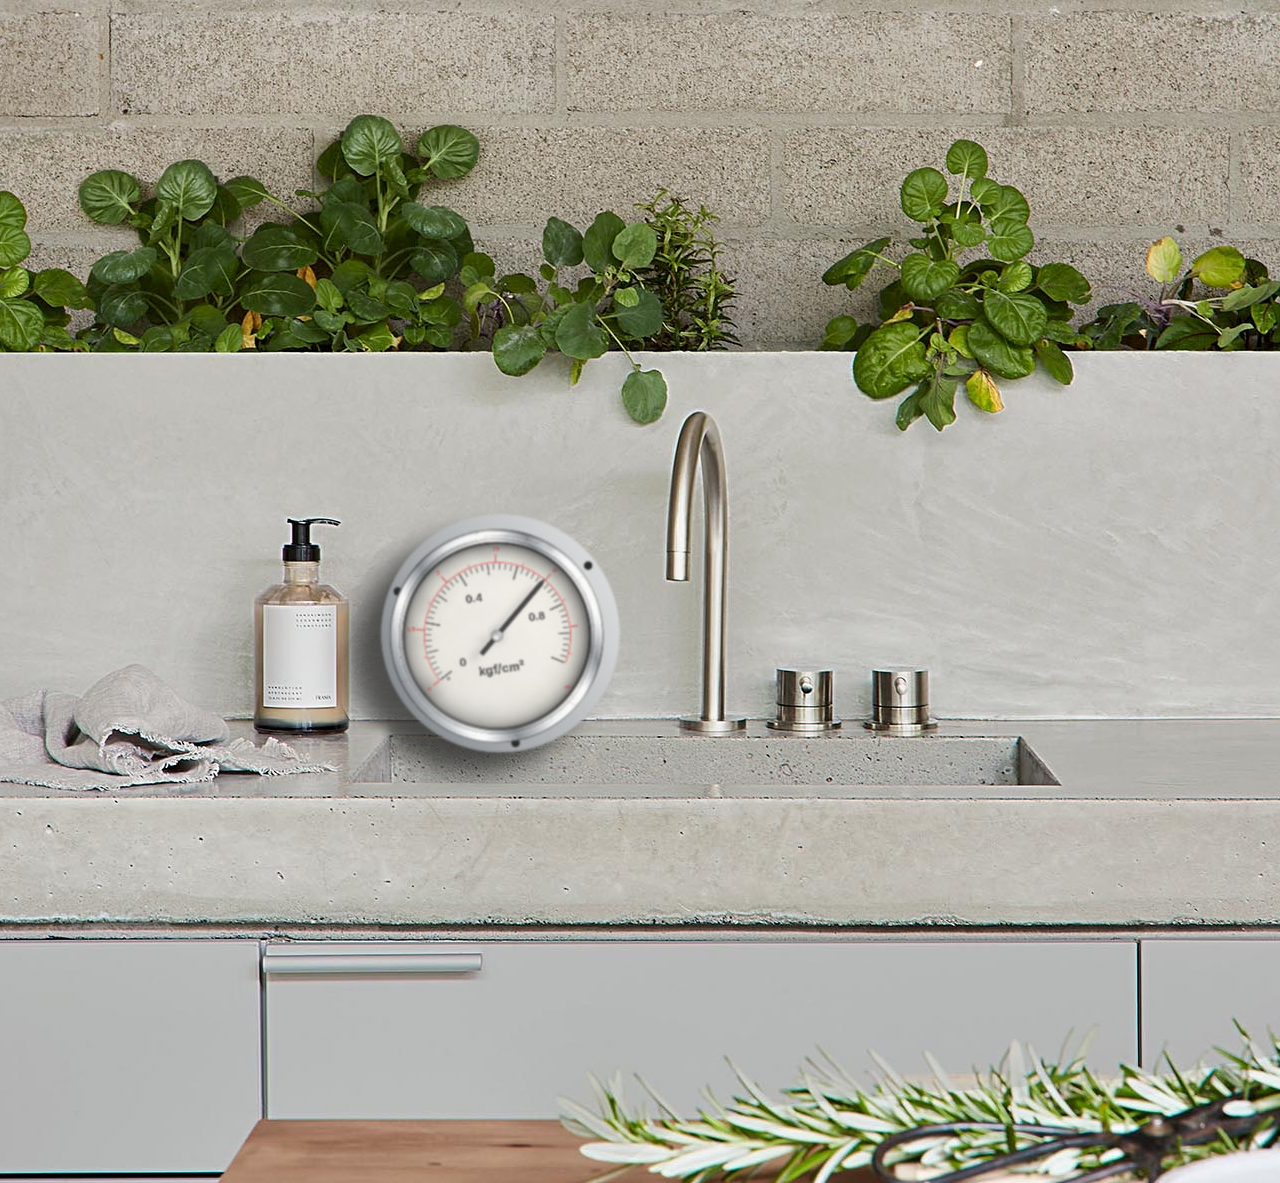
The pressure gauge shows 0.7 kg/cm²
